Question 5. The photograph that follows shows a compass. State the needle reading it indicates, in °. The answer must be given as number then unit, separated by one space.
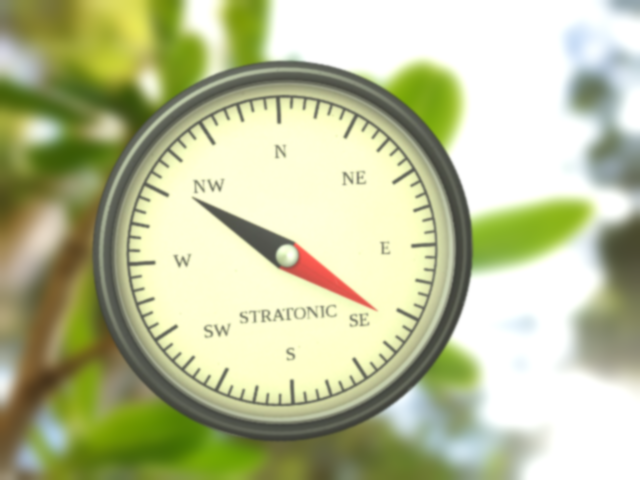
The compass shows 125 °
